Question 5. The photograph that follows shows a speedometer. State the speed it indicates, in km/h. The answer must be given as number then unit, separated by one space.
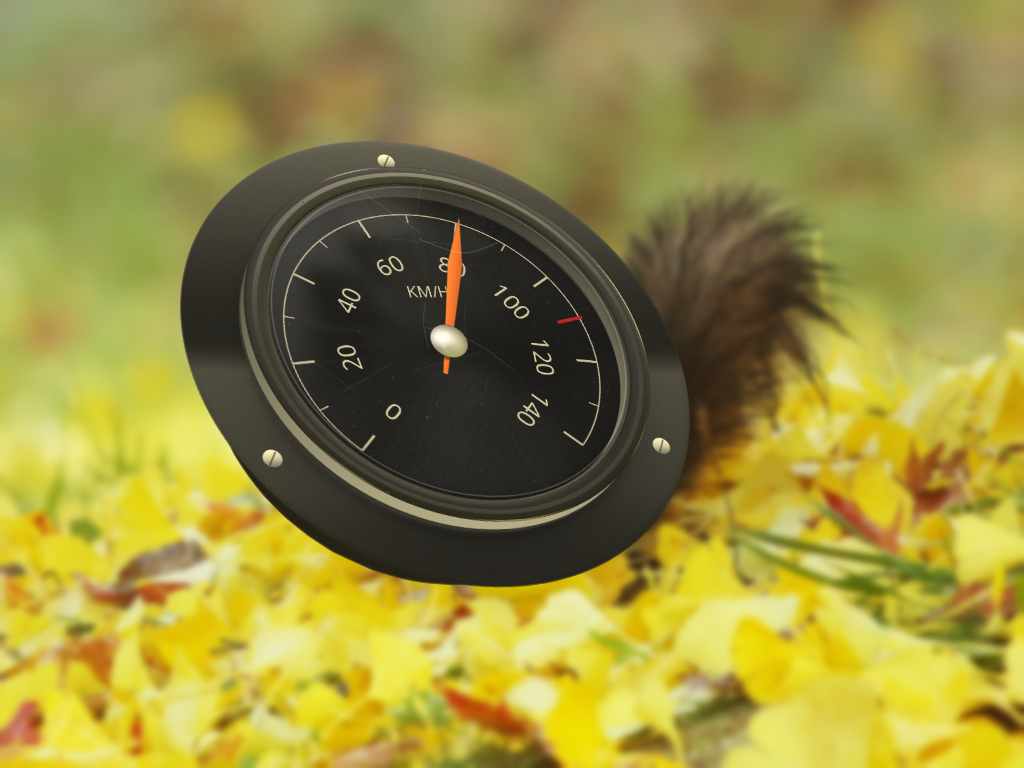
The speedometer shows 80 km/h
